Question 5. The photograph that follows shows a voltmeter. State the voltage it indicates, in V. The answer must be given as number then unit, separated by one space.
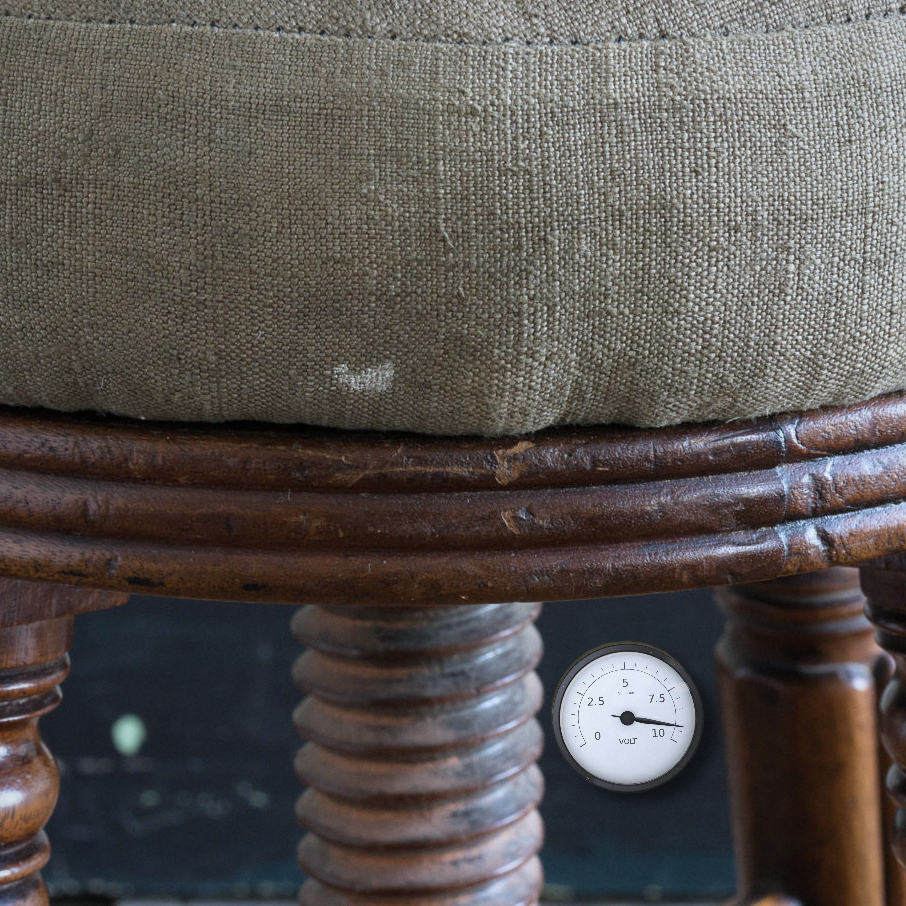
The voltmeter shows 9.25 V
